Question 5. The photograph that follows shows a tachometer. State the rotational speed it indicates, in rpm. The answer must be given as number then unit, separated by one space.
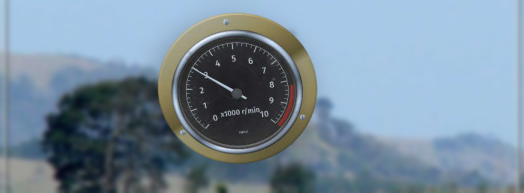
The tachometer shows 3000 rpm
